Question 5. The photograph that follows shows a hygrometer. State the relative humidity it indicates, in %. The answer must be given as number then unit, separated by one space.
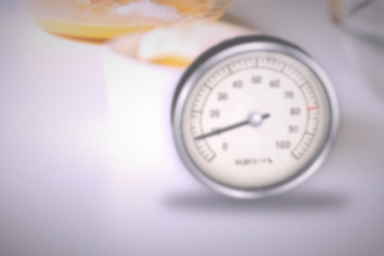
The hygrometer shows 10 %
